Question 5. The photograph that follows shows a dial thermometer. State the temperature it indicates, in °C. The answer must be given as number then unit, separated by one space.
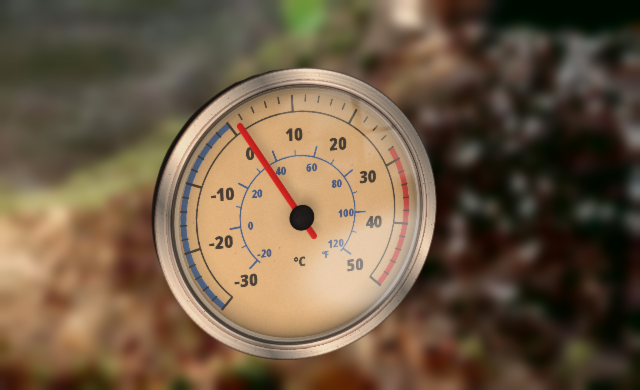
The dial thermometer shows 1 °C
